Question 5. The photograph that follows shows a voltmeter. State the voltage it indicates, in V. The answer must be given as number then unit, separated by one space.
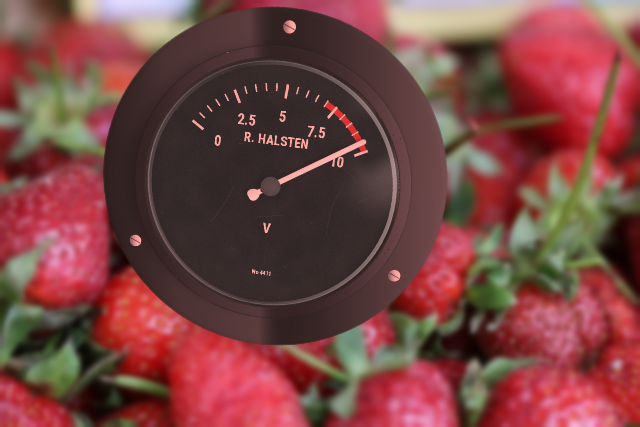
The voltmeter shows 9.5 V
